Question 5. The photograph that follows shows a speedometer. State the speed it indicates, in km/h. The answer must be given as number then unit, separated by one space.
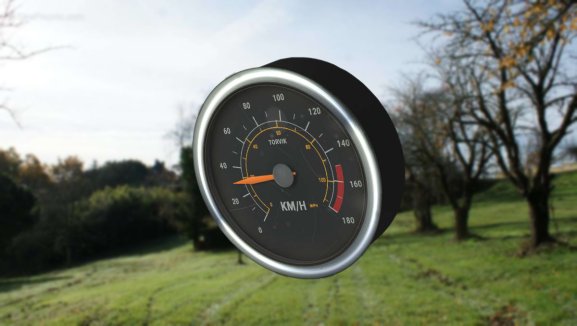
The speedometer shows 30 km/h
